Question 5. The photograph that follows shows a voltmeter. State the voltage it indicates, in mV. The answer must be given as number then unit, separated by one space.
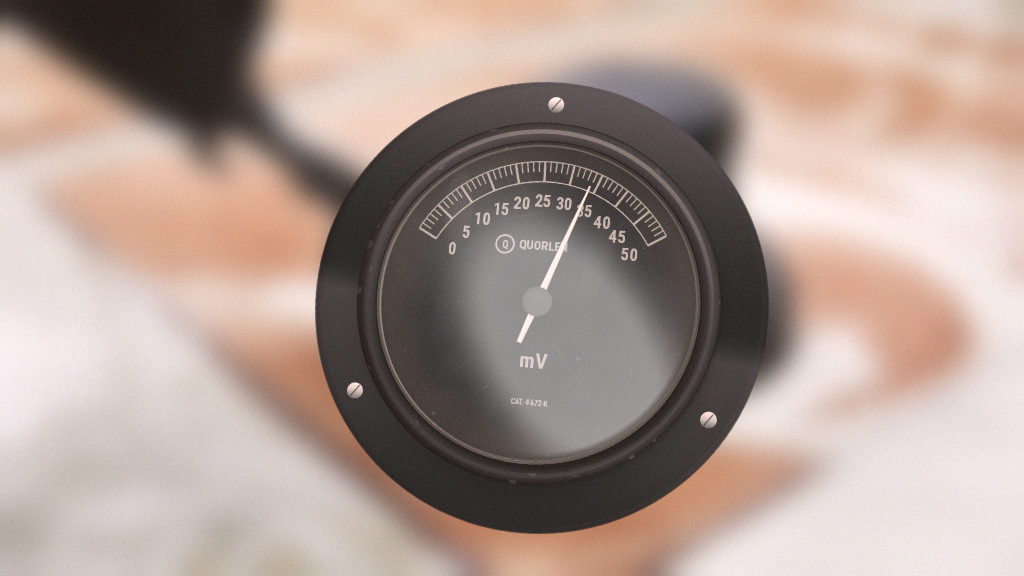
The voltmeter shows 34 mV
